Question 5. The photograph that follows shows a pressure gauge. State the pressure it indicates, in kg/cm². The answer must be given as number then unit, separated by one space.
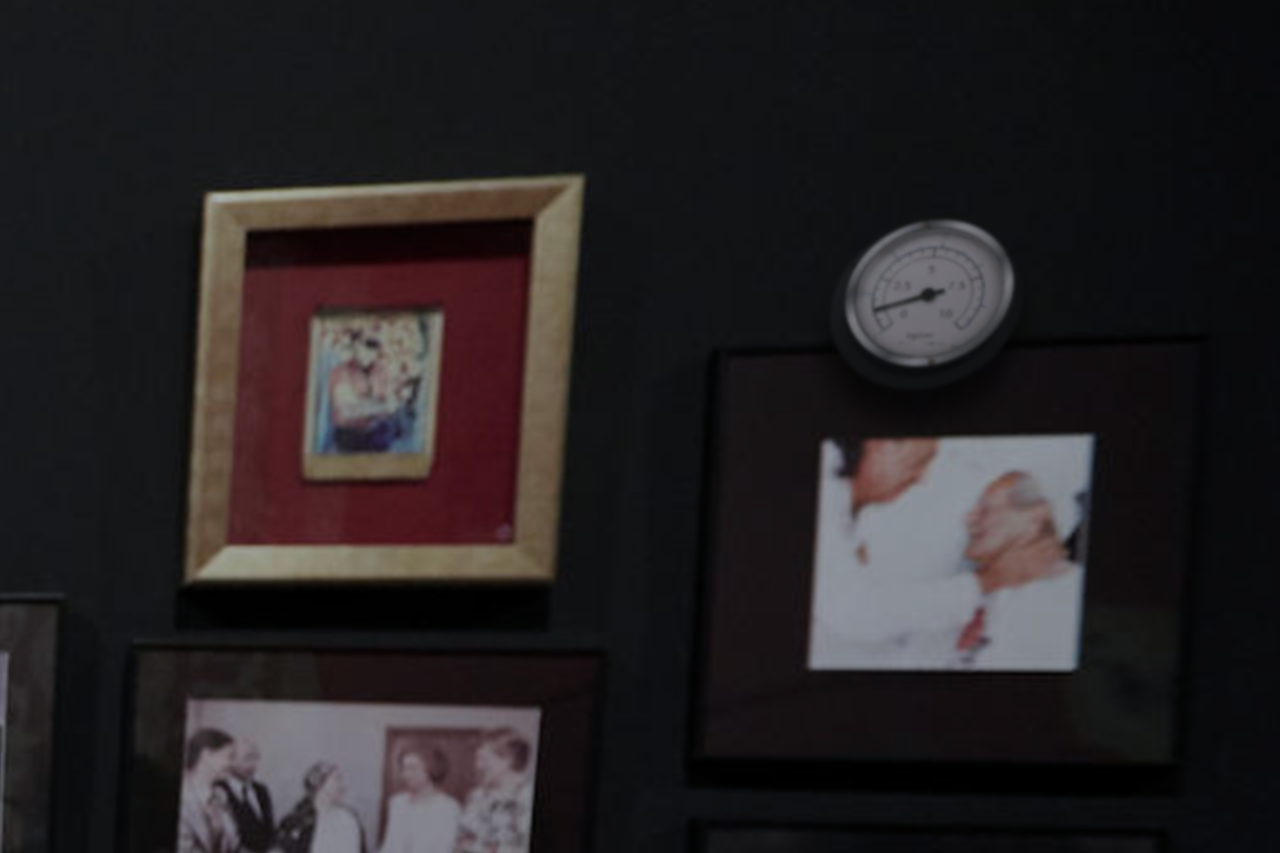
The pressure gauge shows 1 kg/cm²
